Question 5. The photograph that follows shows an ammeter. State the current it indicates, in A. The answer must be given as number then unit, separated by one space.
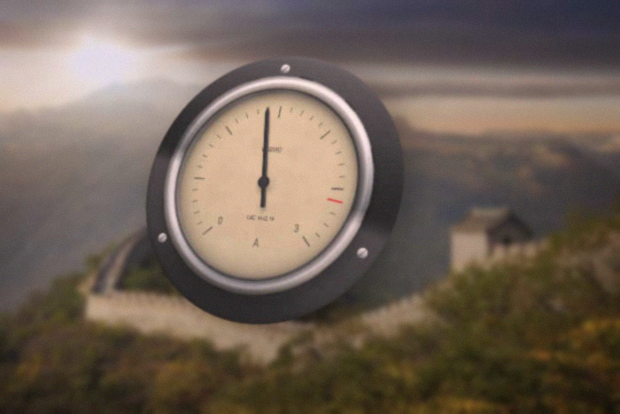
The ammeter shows 1.4 A
